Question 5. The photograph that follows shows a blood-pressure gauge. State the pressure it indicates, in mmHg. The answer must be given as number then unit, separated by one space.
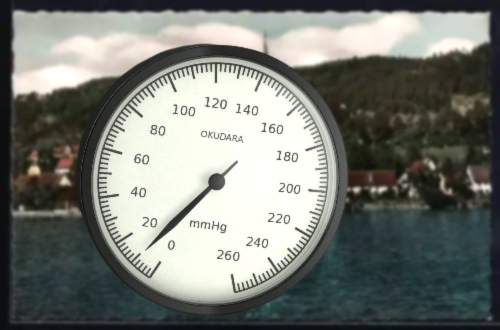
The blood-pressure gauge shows 10 mmHg
